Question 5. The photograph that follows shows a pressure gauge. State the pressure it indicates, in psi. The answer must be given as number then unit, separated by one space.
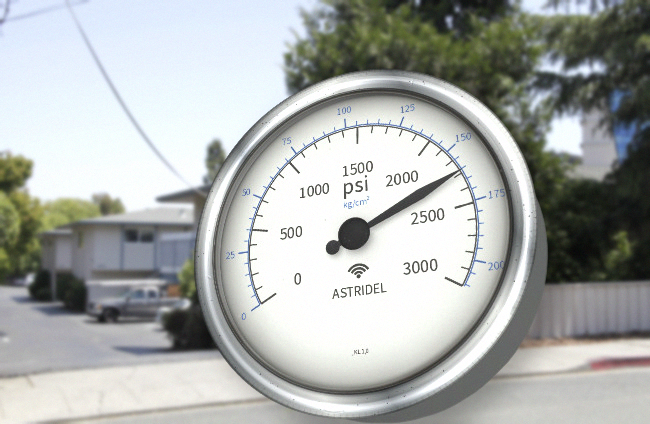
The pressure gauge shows 2300 psi
